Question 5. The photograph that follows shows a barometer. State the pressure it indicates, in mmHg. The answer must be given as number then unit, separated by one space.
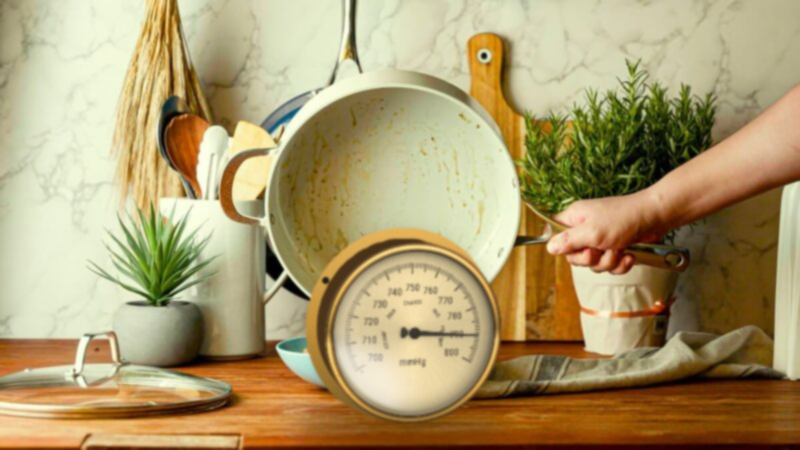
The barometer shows 790 mmHg
